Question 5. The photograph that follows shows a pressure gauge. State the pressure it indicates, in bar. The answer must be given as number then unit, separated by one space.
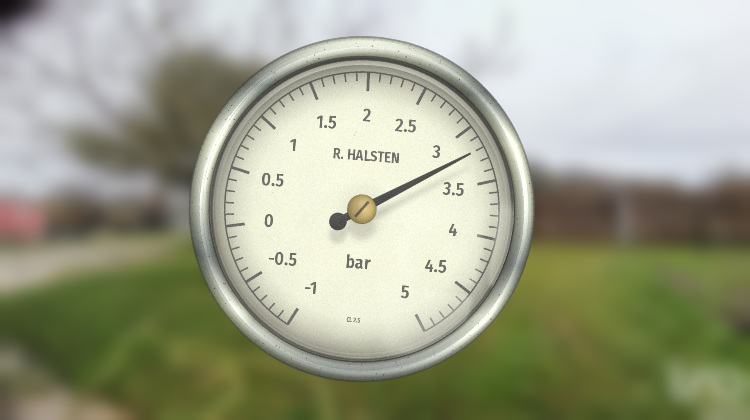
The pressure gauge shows 3.2 bar
